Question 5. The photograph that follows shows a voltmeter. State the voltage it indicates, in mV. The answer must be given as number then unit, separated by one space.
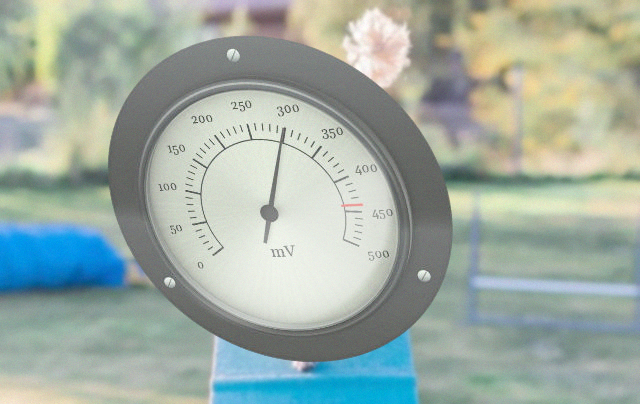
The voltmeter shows 300 mV
